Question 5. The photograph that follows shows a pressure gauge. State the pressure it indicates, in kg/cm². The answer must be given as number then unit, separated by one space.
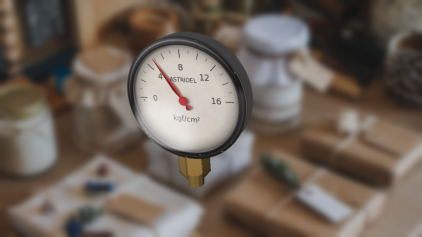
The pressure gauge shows 5 kg/cm²
